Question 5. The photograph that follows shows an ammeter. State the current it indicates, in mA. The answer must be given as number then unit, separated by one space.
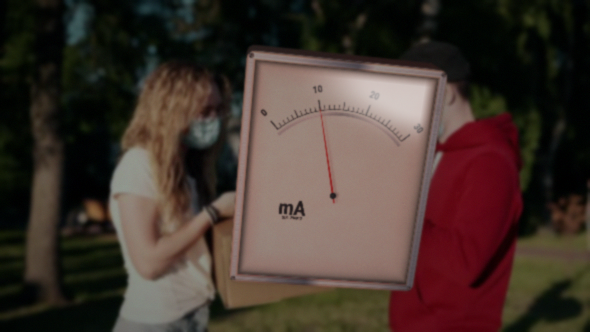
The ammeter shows 10 mA
